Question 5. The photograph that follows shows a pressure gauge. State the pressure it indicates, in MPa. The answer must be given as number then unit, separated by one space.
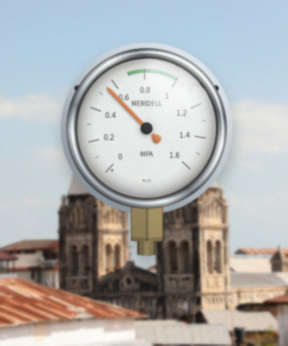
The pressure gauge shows 0.55 MPa
